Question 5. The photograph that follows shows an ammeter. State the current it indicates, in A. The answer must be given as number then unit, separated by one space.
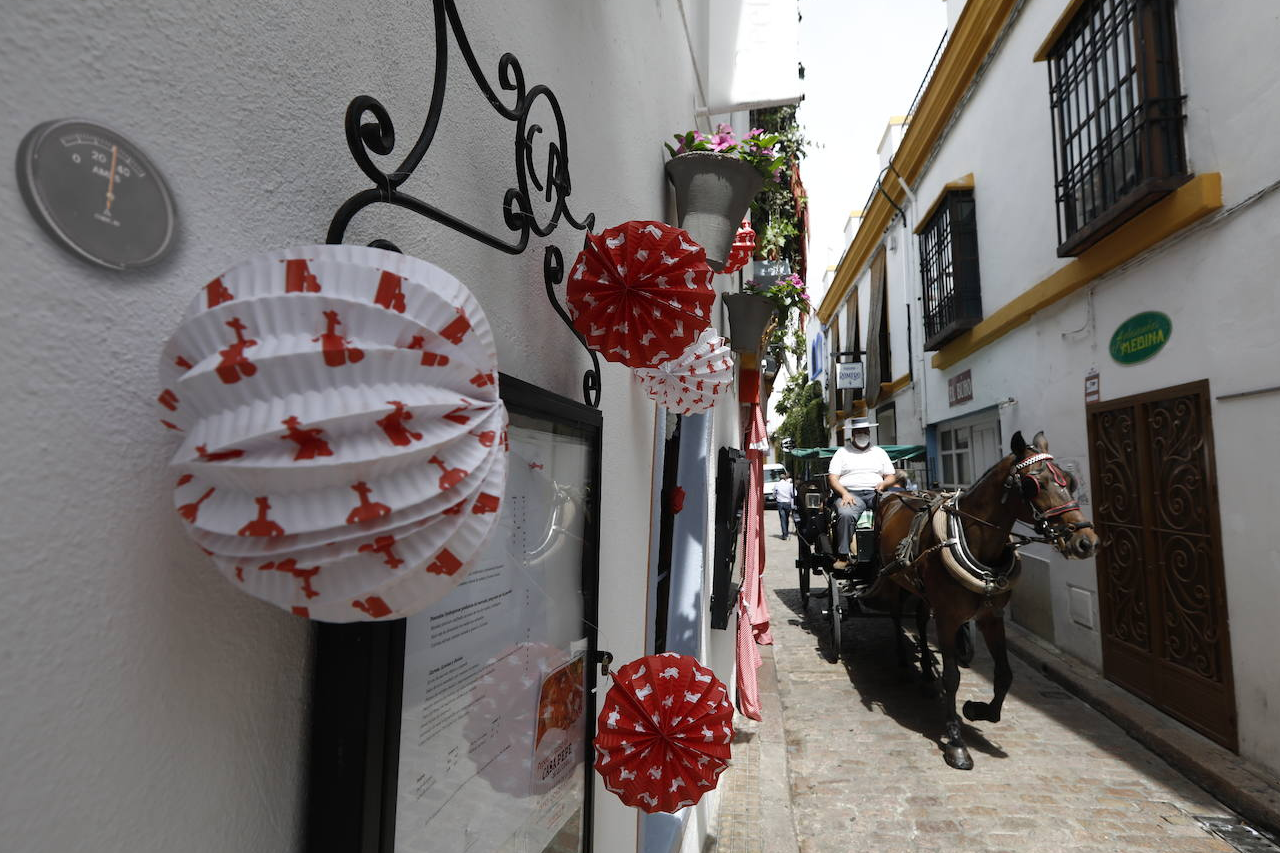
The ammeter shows 30 A
